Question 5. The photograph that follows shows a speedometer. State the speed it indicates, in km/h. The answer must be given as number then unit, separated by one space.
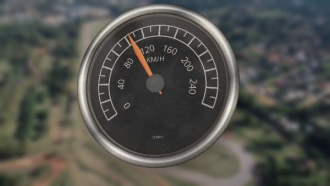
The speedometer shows 105 km/h
